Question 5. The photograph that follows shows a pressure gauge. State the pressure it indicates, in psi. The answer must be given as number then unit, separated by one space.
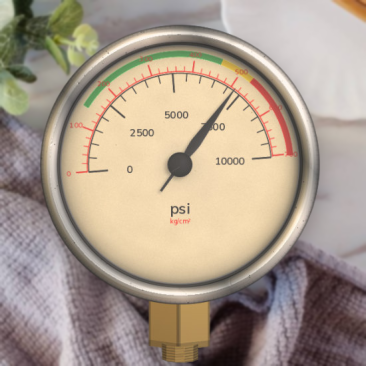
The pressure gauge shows 7250 psi
